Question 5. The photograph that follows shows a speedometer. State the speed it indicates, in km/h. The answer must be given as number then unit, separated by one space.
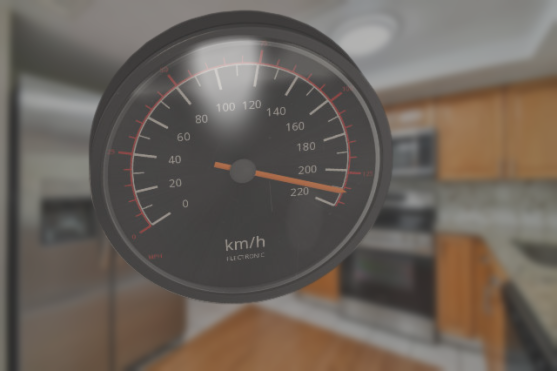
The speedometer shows 210 km/h
